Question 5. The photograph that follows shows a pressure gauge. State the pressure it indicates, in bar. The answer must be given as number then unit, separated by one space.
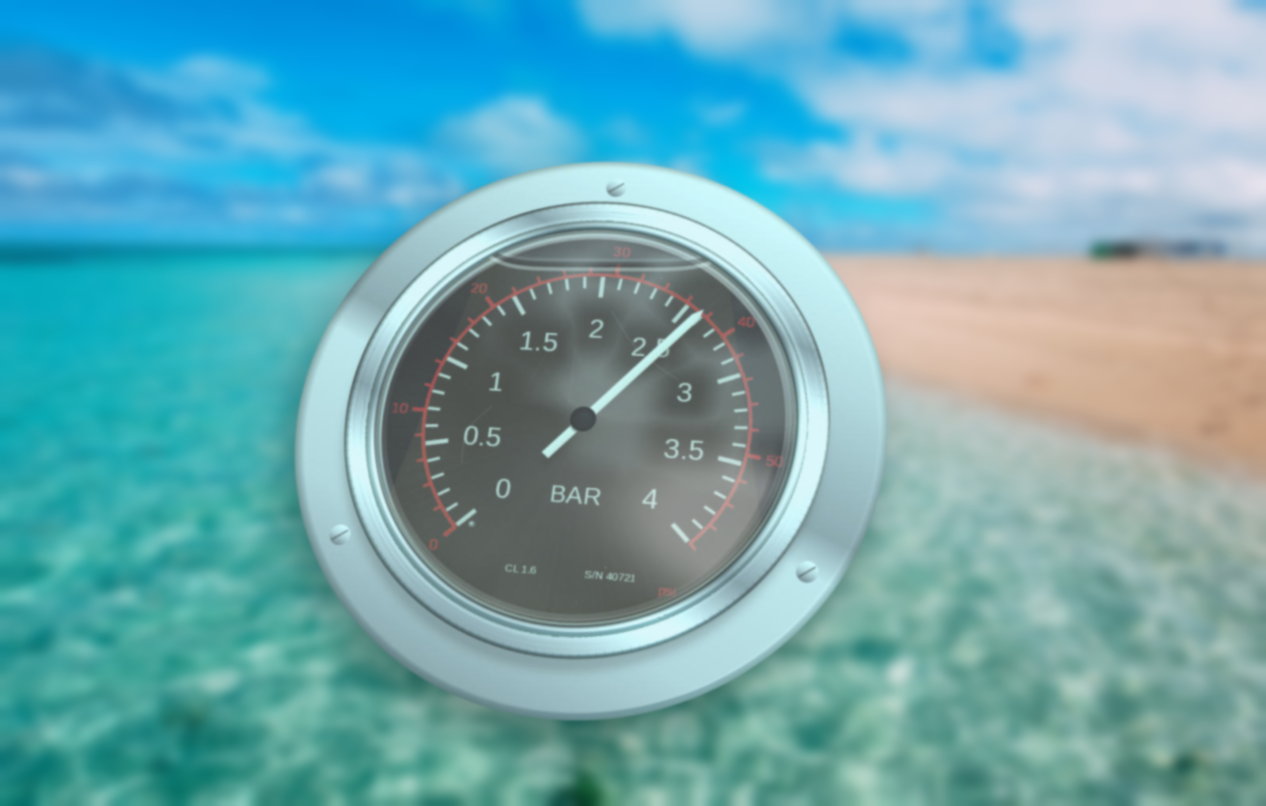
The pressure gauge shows 2.6 bar
